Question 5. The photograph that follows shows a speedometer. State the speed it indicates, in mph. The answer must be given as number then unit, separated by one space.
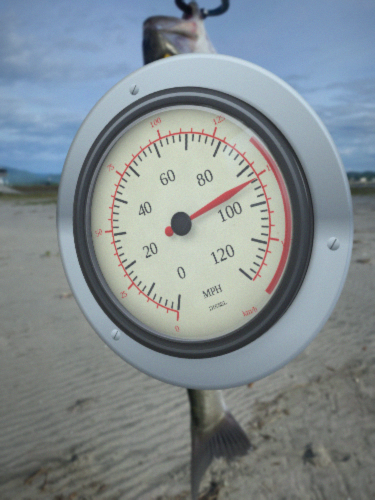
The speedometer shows 94 mph
